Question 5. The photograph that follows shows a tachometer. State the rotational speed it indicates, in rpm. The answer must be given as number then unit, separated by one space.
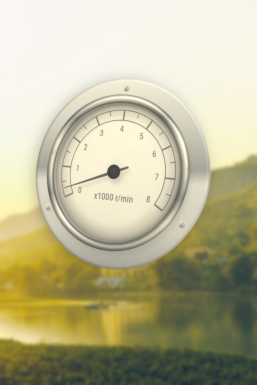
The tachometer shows 250 rpm
